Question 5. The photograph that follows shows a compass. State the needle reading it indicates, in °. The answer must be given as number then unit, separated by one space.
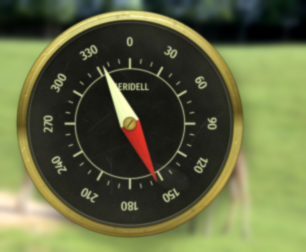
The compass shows 155 °
